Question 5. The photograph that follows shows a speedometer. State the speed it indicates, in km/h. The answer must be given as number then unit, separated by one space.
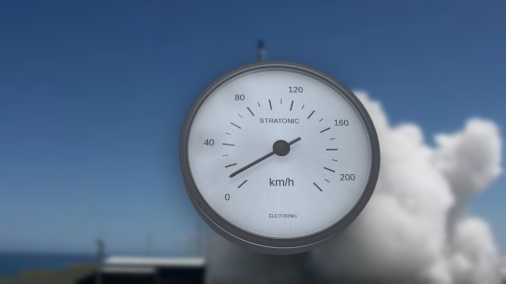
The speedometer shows 10 km/h
